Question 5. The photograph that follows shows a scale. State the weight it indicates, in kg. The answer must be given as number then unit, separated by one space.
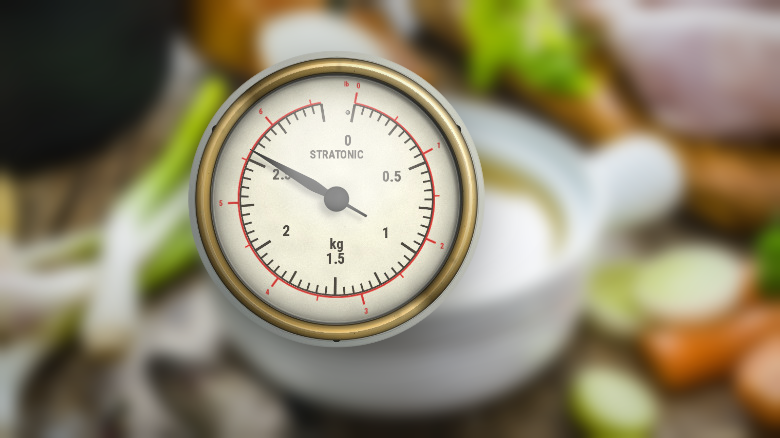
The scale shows 2.55 kg
